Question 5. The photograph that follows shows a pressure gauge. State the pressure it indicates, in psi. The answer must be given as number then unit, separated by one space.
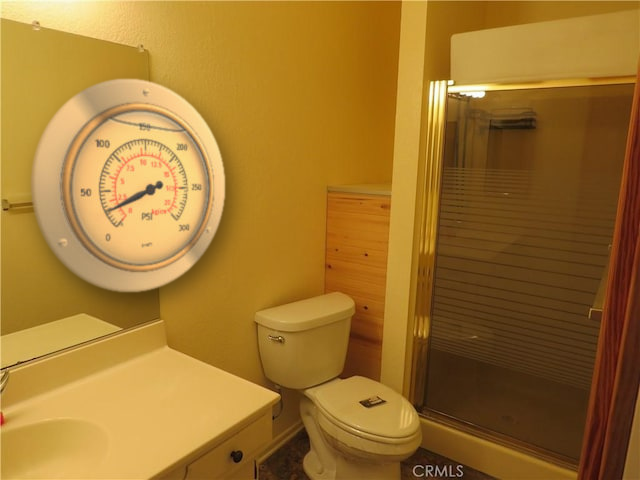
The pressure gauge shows 25 psi
